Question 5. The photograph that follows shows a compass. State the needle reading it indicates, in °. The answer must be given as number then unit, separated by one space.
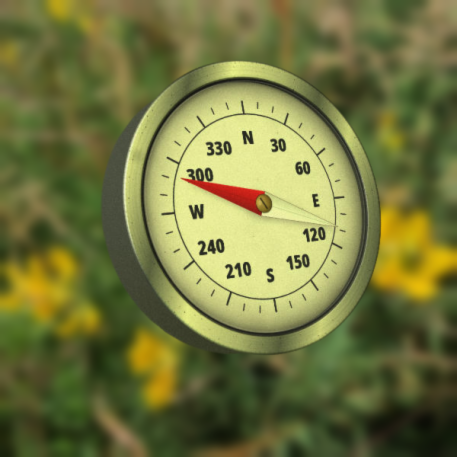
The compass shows 290 °
